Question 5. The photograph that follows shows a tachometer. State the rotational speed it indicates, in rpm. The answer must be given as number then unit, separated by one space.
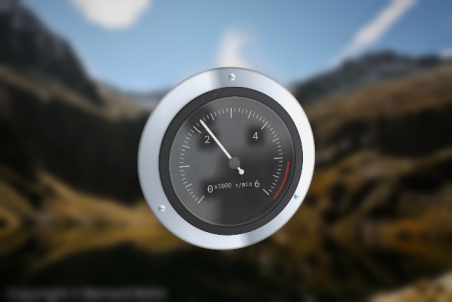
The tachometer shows 2200 rpm
